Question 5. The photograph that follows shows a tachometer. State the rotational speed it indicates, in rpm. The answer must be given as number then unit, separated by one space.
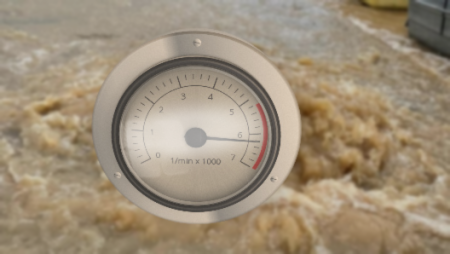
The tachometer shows 6200 rpm
